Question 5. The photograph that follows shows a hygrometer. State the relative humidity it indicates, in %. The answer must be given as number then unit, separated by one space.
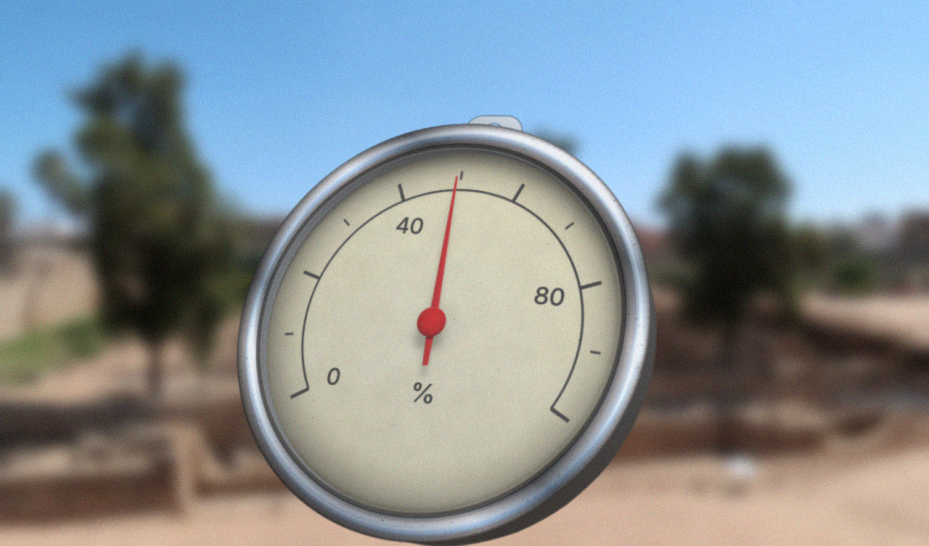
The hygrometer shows 50 %
